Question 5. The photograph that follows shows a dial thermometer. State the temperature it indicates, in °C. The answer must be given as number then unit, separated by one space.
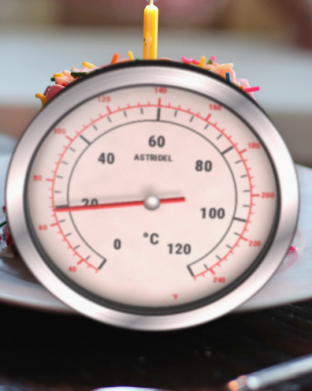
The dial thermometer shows 20 °C
